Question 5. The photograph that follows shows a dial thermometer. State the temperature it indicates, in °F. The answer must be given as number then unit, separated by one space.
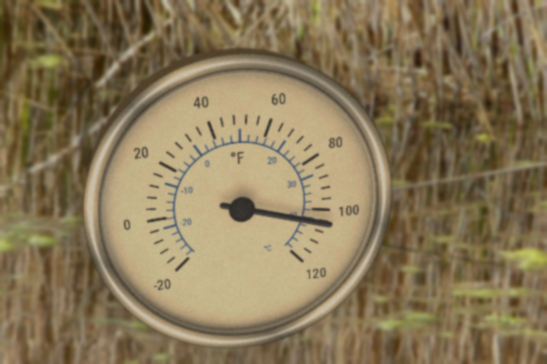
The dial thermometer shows 104 °F
